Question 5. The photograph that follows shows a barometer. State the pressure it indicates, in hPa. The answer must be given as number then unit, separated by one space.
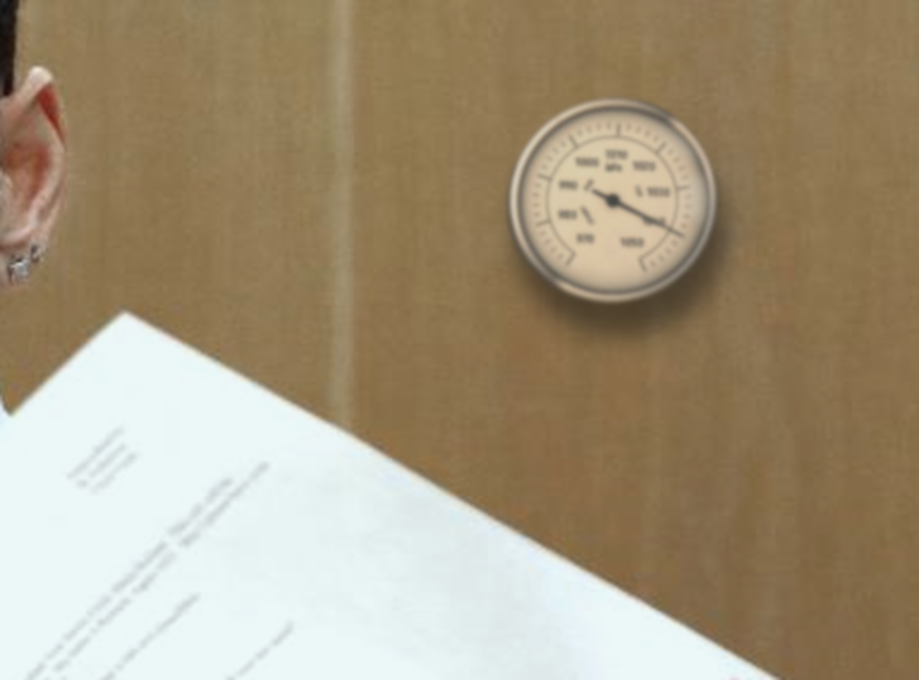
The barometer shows 1040 hPa
